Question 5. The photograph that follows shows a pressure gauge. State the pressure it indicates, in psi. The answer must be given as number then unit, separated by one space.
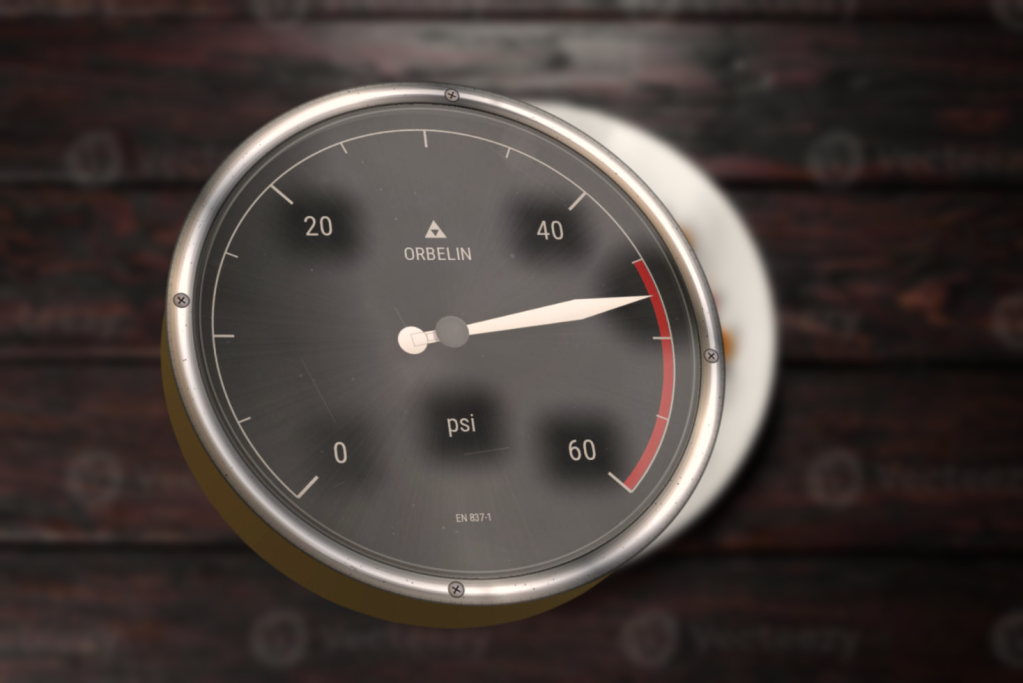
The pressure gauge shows 47.5 psi
